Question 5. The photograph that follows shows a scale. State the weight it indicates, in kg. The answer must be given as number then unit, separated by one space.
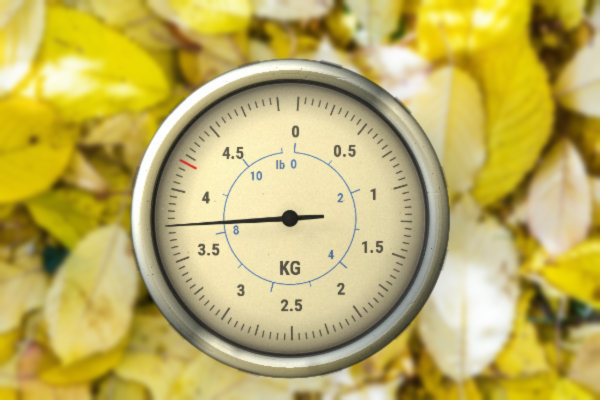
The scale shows 3.75 kg
